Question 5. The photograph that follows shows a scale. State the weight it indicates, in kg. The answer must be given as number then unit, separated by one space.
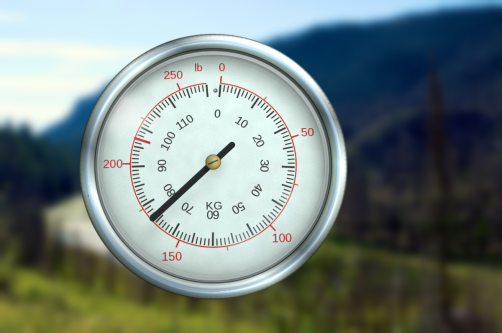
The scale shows 76 kg
